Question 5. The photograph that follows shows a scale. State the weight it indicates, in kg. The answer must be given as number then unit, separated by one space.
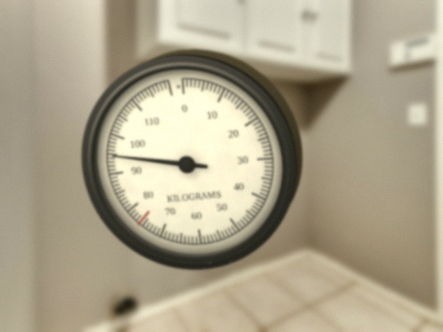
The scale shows 95 kg
